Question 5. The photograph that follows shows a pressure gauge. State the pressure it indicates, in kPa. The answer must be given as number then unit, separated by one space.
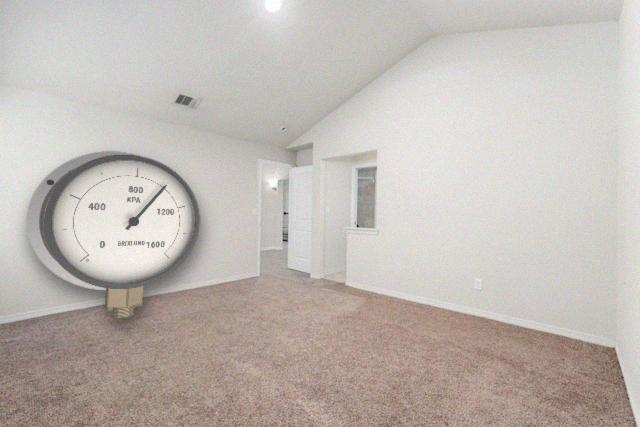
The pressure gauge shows 1000 kPa
